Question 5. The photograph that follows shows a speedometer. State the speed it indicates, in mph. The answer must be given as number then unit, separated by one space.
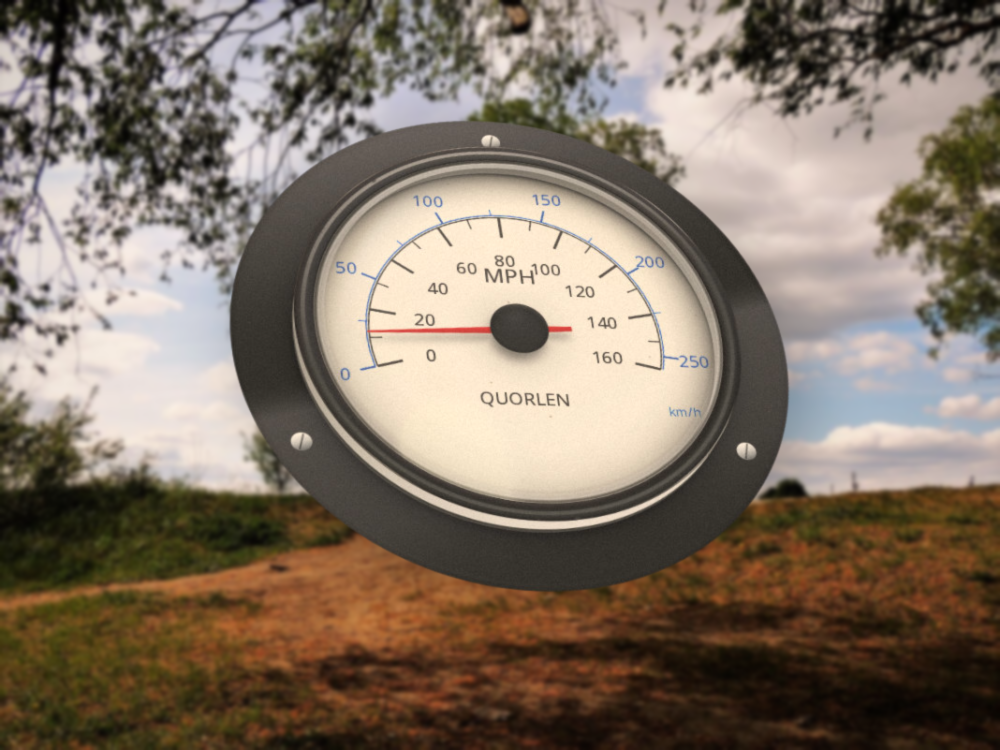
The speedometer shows 10 mph
